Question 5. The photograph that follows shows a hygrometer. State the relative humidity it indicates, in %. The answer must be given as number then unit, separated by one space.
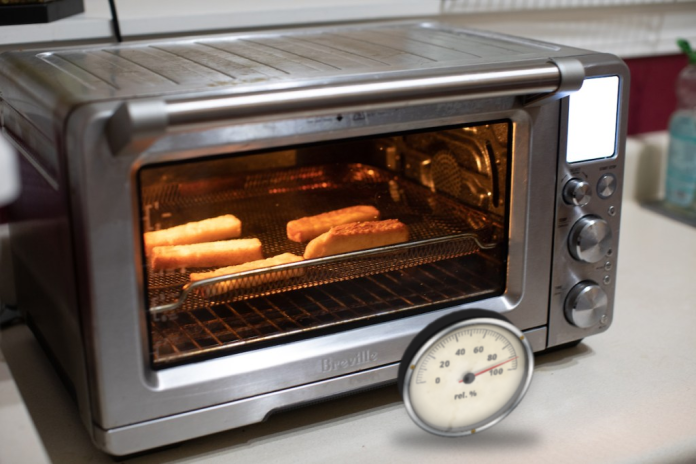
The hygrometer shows 90 %
